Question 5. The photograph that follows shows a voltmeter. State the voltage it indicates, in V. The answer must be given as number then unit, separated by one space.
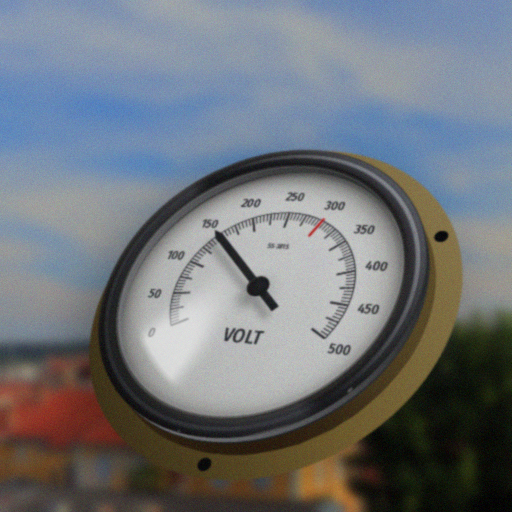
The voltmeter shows 150 V
